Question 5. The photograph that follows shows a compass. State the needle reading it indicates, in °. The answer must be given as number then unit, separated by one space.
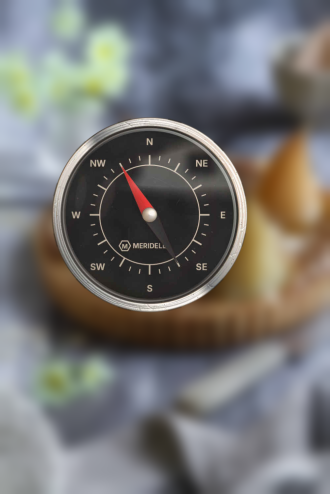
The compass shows 330 °
